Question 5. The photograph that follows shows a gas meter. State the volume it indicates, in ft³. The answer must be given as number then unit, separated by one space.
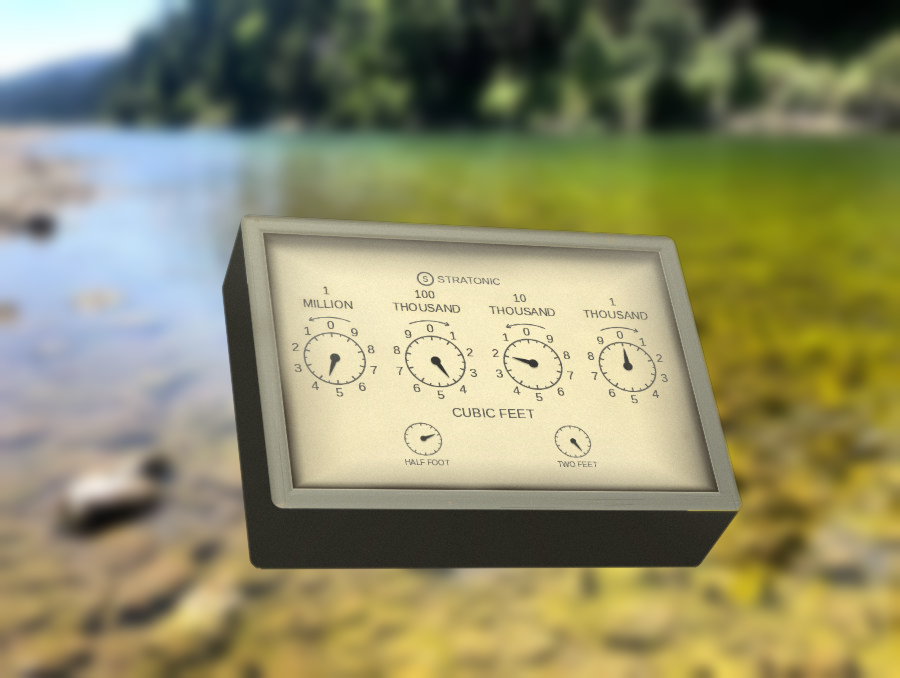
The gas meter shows 442000 ft³
